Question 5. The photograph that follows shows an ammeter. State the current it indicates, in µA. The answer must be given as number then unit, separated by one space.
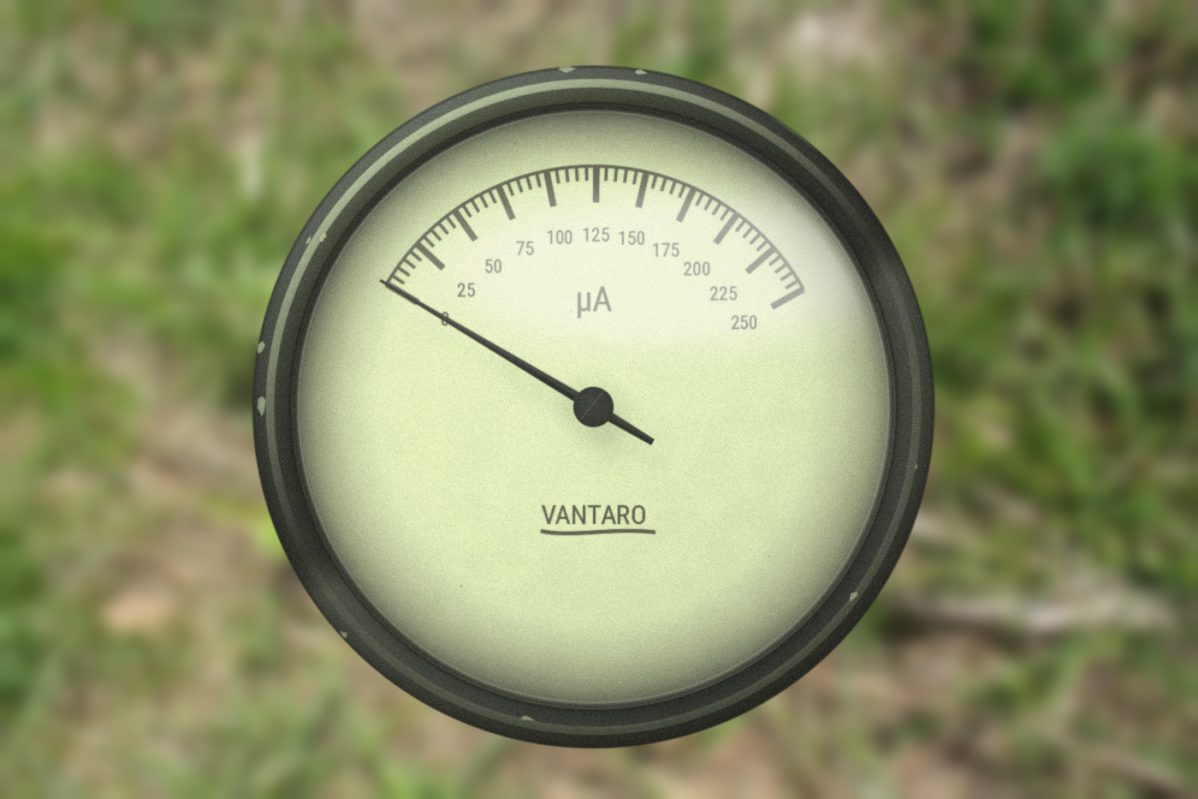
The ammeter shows 0 µA
